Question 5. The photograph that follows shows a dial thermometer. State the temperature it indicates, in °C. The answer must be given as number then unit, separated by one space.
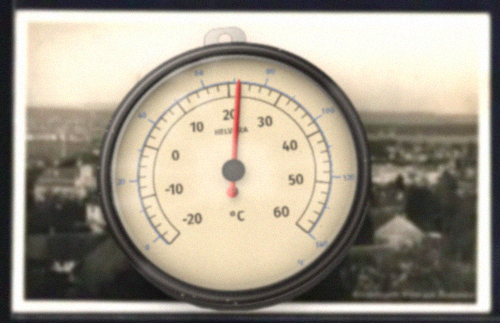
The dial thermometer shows 22 °C
